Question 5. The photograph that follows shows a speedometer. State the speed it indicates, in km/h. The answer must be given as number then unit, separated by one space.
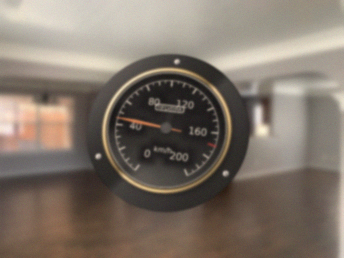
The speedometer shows 45 km/h
